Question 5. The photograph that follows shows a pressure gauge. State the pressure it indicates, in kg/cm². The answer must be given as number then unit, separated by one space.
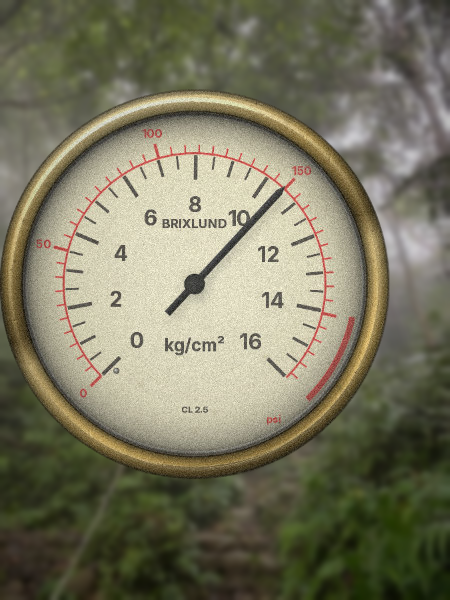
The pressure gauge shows 10.5 kg/cm²
